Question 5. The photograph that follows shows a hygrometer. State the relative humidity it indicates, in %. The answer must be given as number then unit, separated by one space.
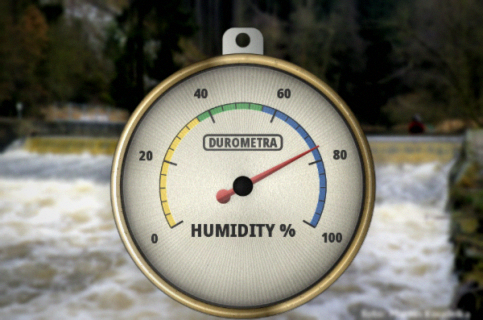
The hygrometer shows 76 %
